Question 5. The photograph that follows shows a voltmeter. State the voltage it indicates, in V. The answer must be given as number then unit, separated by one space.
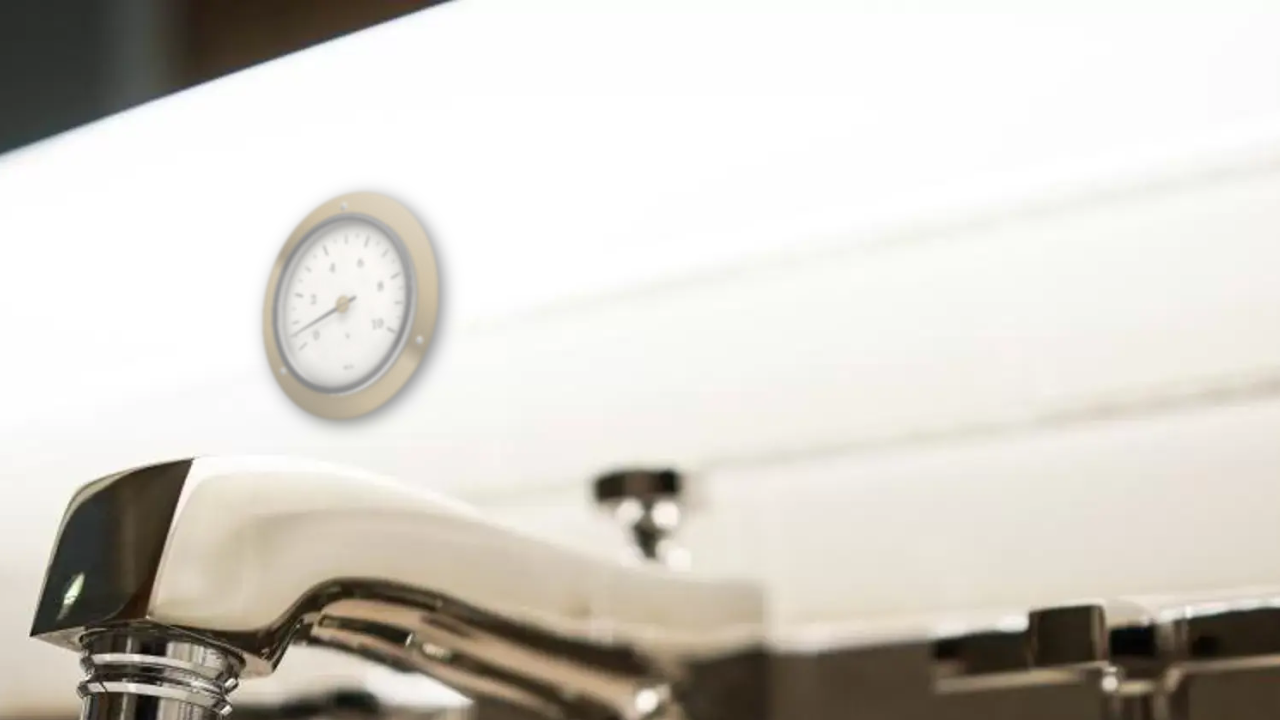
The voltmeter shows 0.5 V
